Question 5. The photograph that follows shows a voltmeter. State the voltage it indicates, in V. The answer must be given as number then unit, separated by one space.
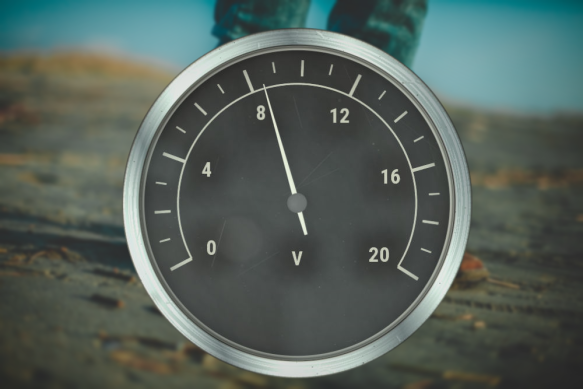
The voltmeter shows 8.5 V
